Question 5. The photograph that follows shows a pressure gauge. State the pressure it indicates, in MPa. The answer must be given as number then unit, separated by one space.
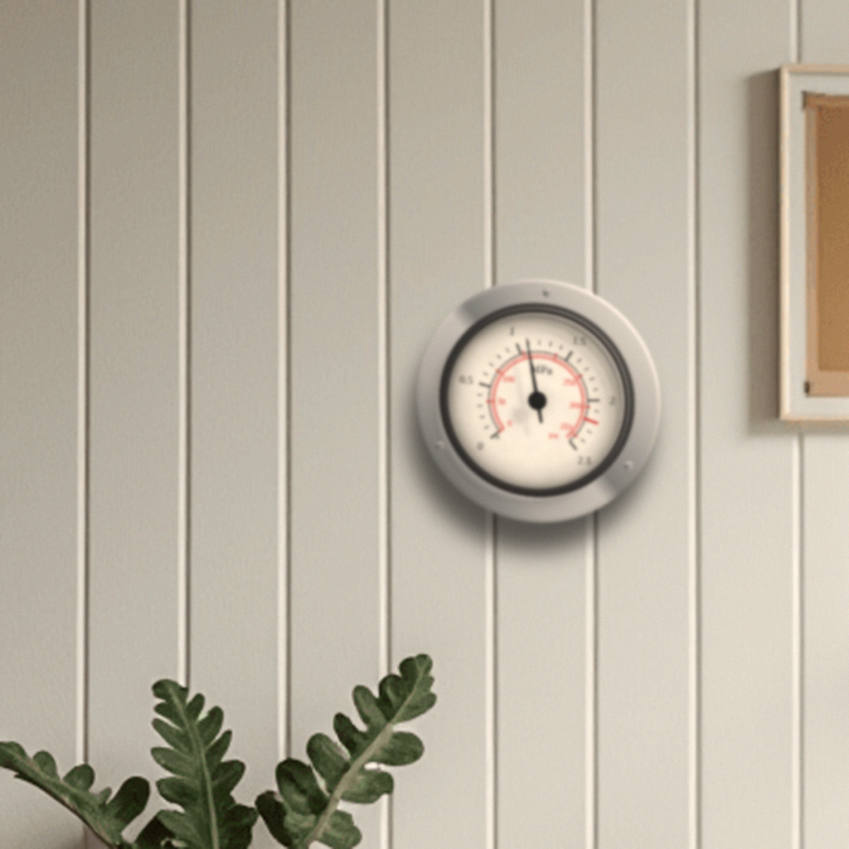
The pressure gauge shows 1.1 MPa
